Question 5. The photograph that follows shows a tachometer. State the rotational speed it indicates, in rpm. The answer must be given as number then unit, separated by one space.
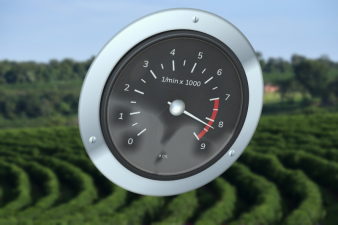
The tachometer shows 8250 rpm
